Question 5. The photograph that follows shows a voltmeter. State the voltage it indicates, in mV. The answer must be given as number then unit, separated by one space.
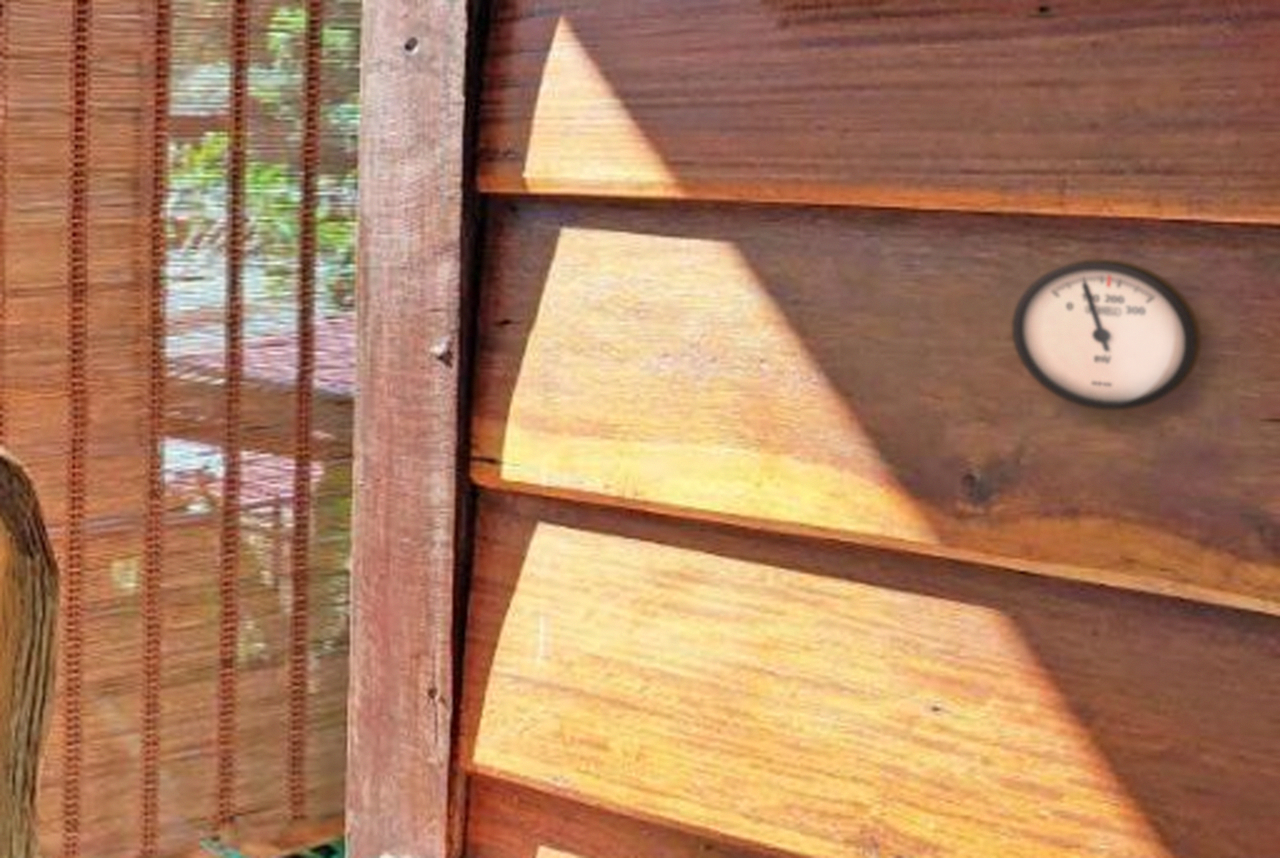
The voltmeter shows 100 mV
